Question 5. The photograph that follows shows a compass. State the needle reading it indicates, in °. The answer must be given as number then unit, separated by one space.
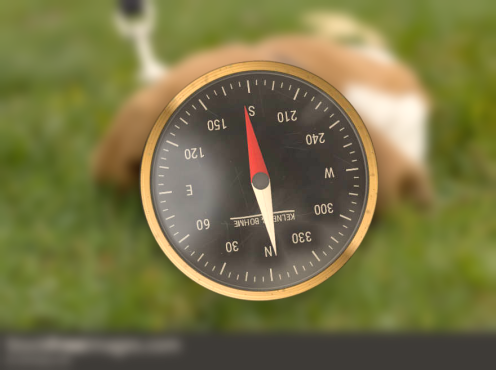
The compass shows 175 °
